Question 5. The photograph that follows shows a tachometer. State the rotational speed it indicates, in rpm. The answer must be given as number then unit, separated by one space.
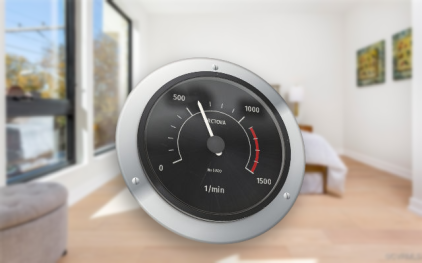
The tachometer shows 600 rpm
